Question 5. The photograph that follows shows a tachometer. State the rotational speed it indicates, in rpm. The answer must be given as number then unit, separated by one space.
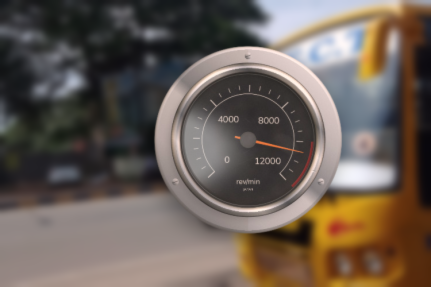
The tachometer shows 10500 rpm
